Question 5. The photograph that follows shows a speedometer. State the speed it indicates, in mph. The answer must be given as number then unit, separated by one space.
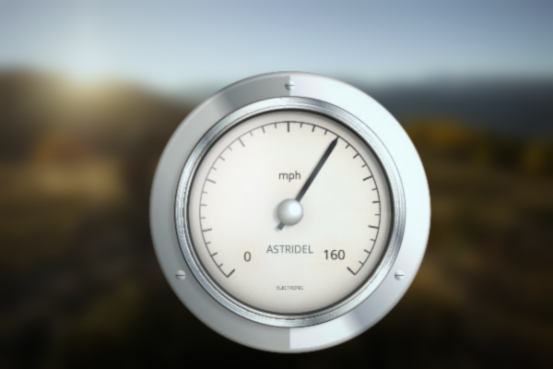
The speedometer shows 100 mph
